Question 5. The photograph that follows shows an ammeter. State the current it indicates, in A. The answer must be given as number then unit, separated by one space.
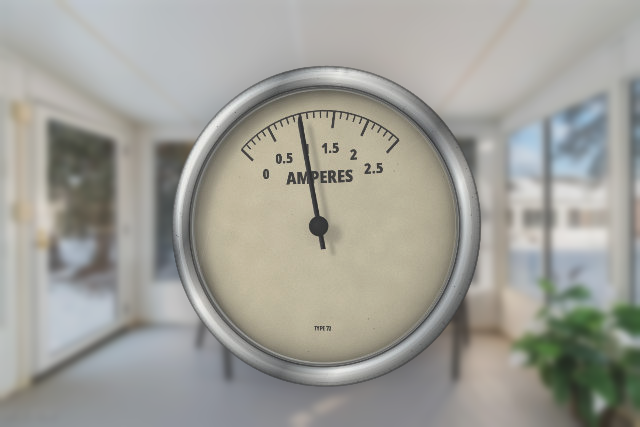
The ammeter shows 1 A
